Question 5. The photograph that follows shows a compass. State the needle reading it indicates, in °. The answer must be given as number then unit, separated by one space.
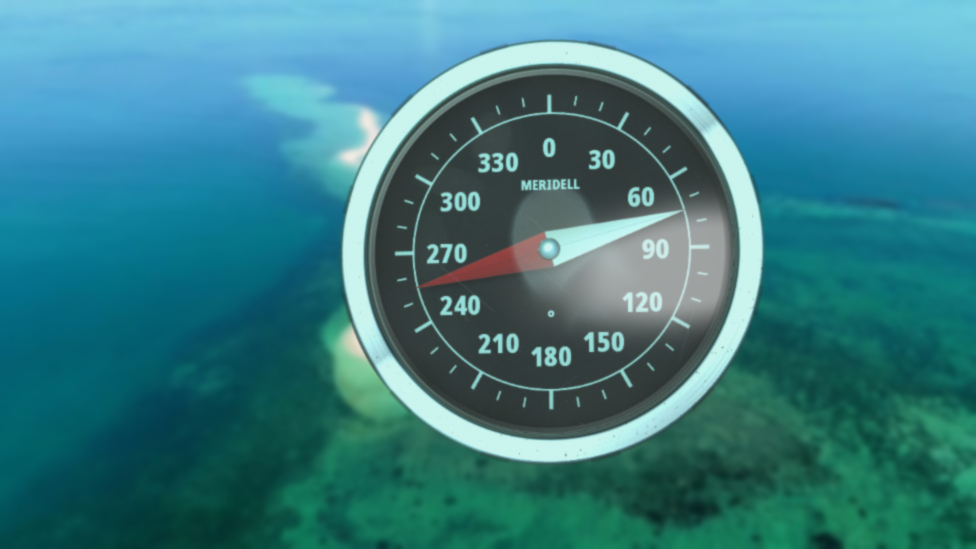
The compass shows 255 °
